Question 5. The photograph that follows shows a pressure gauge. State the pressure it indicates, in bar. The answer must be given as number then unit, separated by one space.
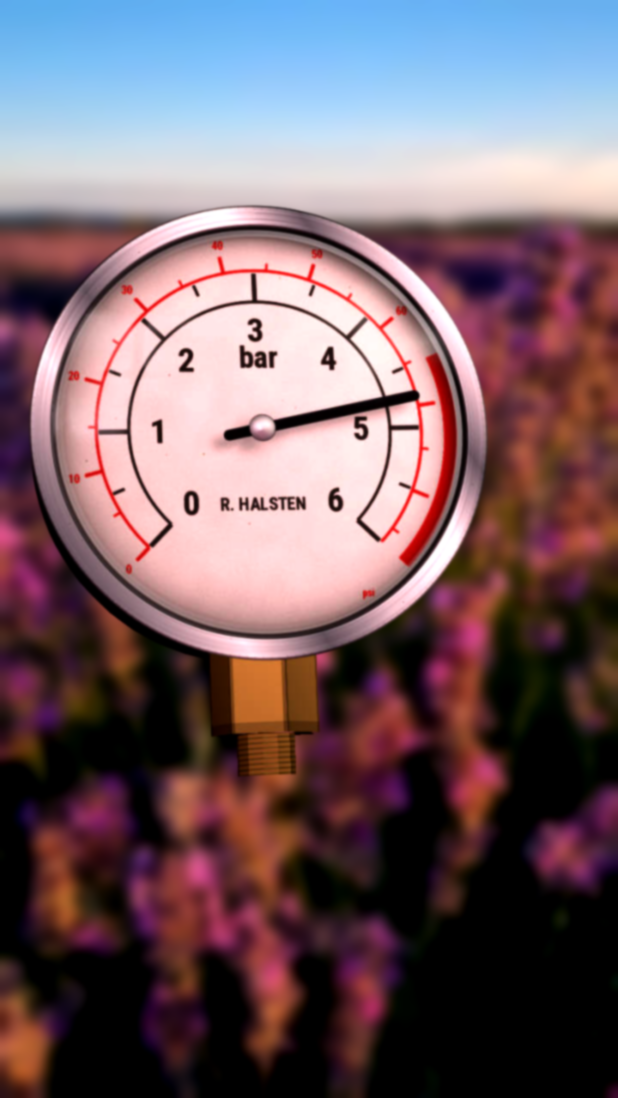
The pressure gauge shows 4.75 bar
